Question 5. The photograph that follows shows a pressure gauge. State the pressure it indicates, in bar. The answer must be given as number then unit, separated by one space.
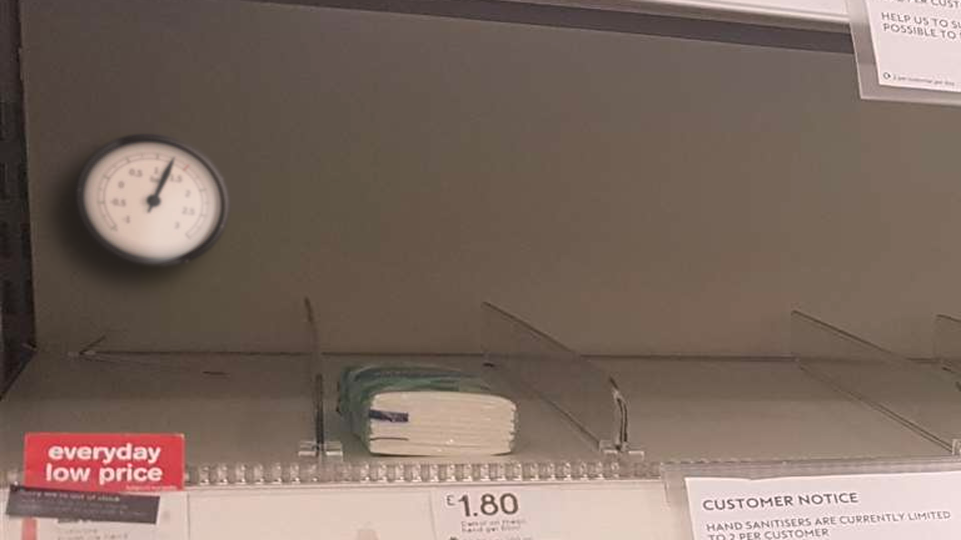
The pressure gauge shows 1.25 bar
